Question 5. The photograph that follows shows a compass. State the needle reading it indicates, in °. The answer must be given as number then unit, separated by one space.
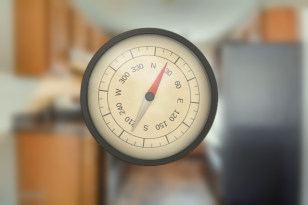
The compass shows 20 °
